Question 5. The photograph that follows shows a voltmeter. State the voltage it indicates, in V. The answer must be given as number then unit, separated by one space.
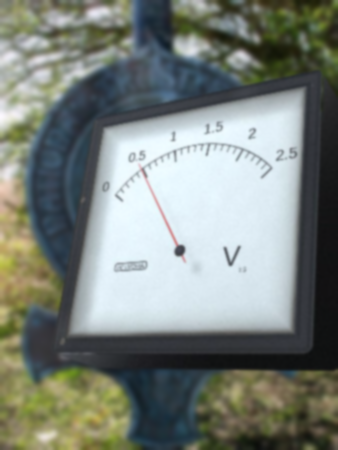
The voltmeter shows 0.5 V
